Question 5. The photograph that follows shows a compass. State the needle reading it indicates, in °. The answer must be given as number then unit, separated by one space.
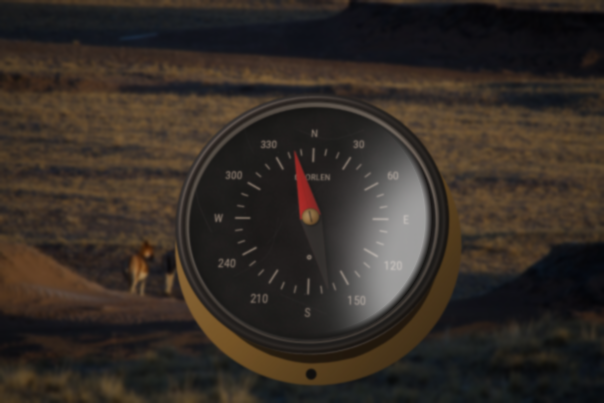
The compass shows 345 °
